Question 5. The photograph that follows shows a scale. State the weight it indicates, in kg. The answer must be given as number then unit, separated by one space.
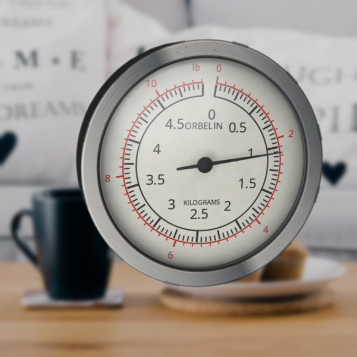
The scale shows 1.05 kg
